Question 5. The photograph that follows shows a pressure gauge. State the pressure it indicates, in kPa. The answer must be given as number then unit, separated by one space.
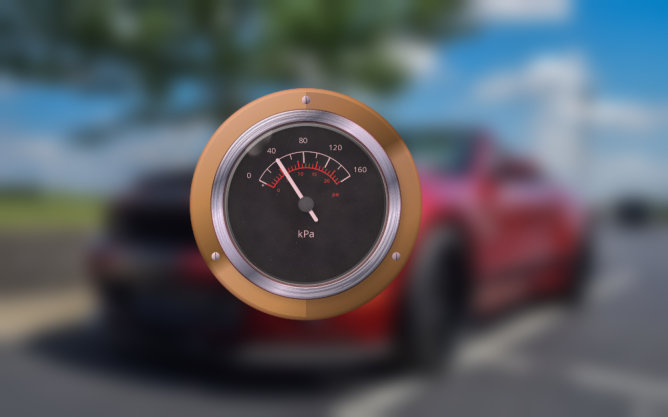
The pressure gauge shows 40 kPa
